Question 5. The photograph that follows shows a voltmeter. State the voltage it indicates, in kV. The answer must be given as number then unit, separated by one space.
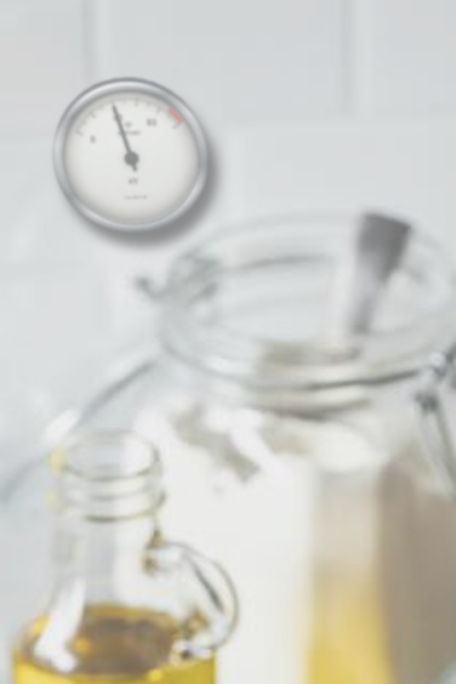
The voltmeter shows 40 kV
